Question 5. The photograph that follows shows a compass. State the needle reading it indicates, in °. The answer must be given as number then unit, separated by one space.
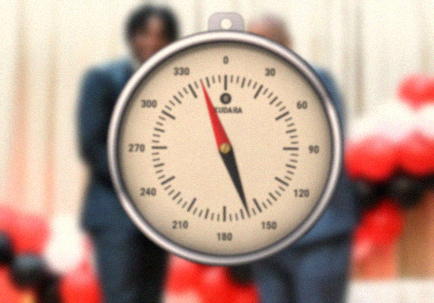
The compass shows 340 °
